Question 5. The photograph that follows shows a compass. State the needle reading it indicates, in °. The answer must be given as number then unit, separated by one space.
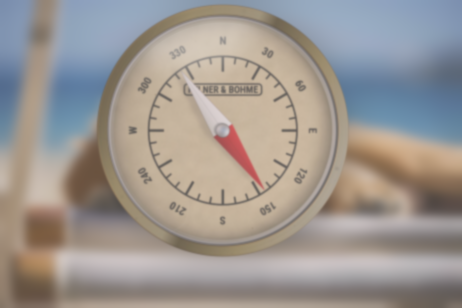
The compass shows 145 °
